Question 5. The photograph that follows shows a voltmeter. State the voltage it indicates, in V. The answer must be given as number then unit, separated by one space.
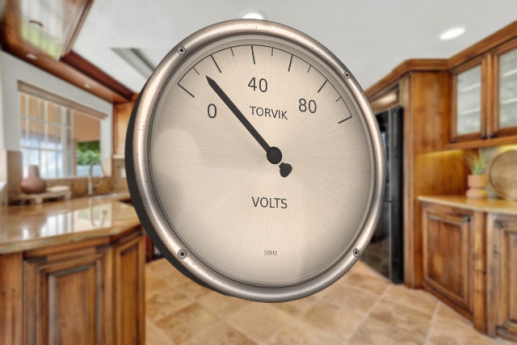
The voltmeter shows 10 V
